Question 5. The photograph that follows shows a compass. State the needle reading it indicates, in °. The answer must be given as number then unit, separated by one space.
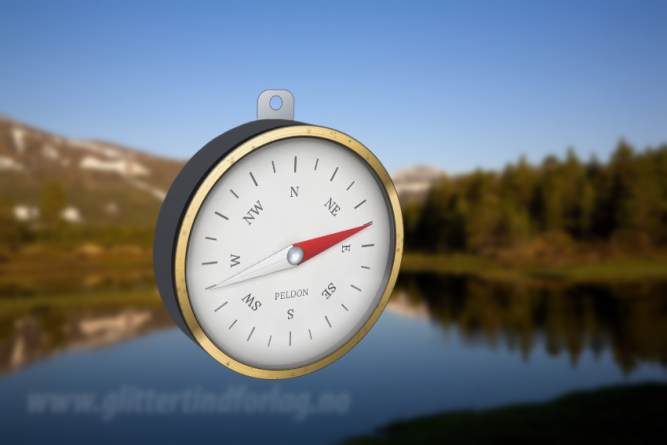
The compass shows 75 °
